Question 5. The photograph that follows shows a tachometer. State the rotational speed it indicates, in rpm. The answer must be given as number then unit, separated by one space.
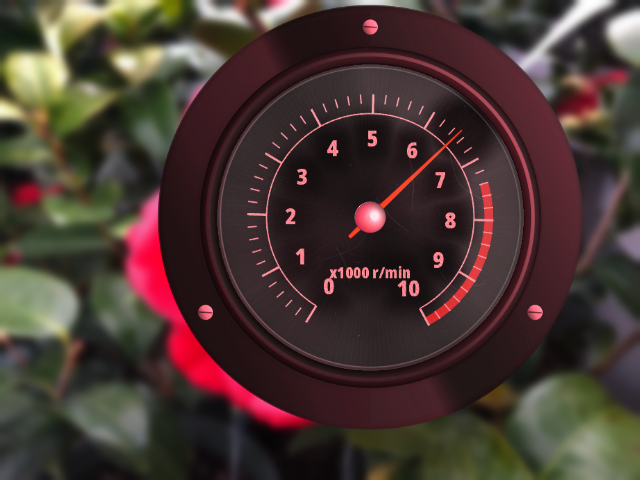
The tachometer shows 6500 rpm
